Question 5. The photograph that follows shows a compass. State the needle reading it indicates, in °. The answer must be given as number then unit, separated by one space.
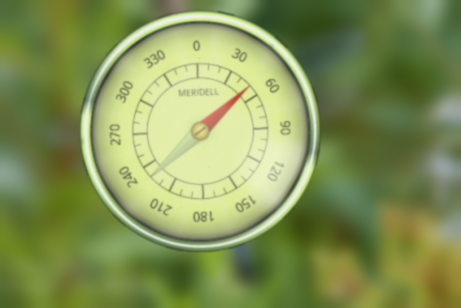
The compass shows 50 °
